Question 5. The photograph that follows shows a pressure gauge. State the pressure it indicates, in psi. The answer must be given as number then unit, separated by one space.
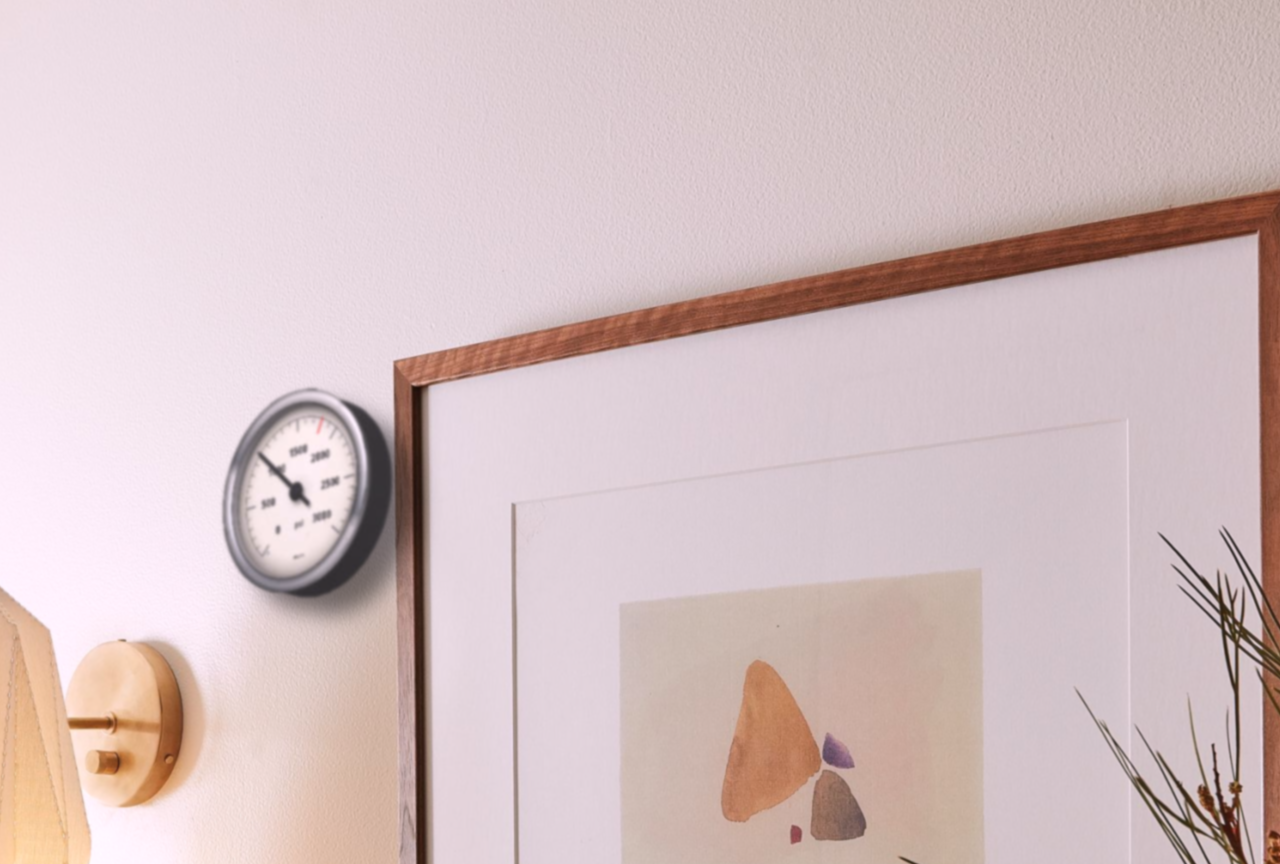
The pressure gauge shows 1000 psi
